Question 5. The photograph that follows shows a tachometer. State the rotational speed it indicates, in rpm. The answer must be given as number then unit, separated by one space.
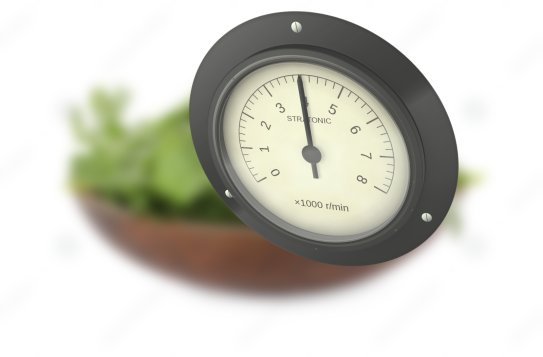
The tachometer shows 4000 rpm
